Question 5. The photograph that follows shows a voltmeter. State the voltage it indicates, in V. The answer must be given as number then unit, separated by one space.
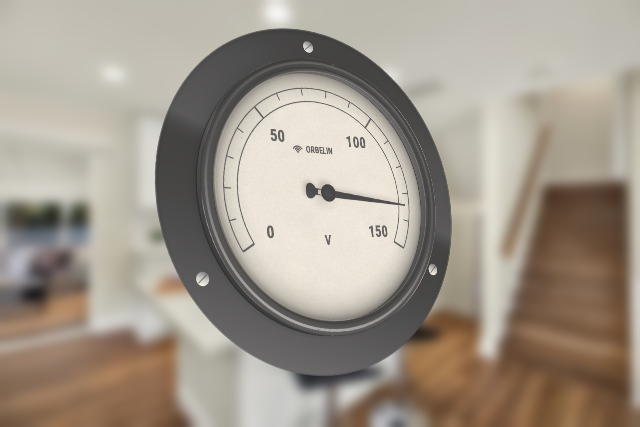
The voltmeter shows 135 V
